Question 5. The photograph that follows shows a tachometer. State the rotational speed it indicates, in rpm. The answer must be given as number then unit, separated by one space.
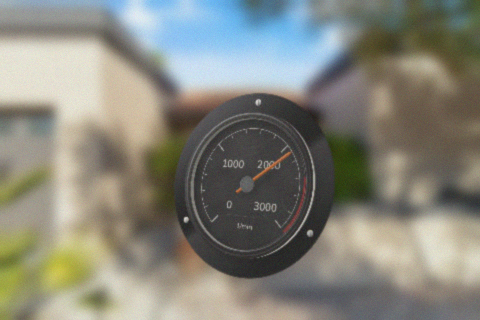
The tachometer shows 2100 rpm
